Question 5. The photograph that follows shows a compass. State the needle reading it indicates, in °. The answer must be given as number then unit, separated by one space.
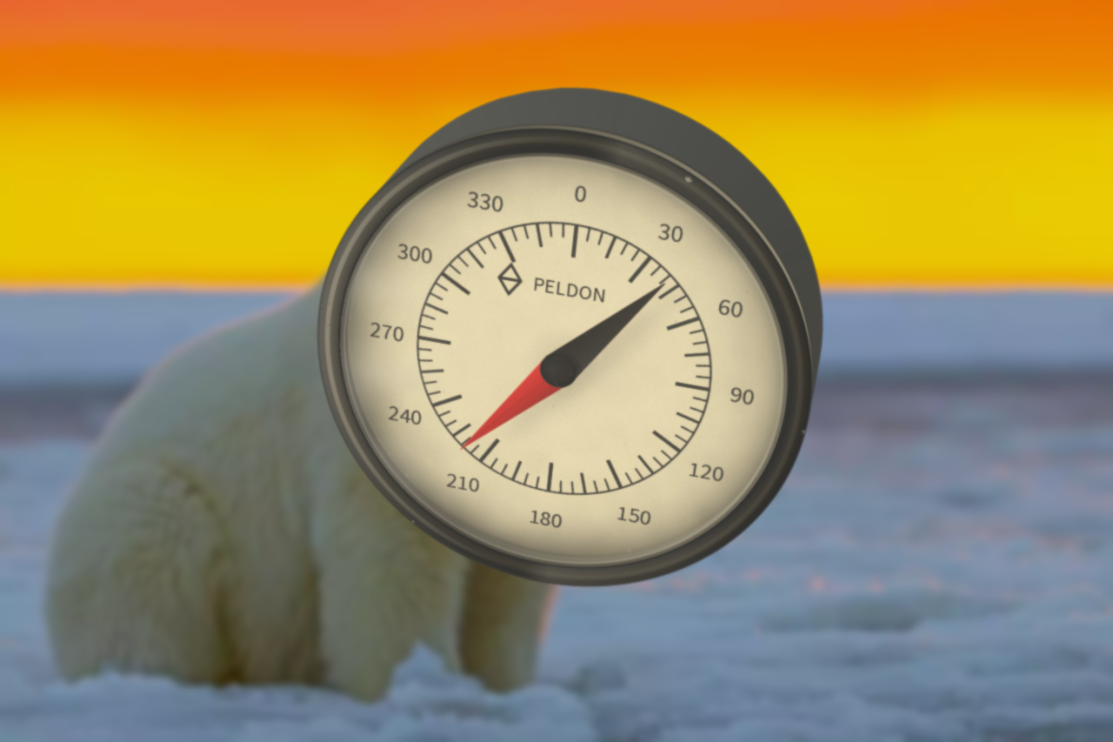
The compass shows 220 °
